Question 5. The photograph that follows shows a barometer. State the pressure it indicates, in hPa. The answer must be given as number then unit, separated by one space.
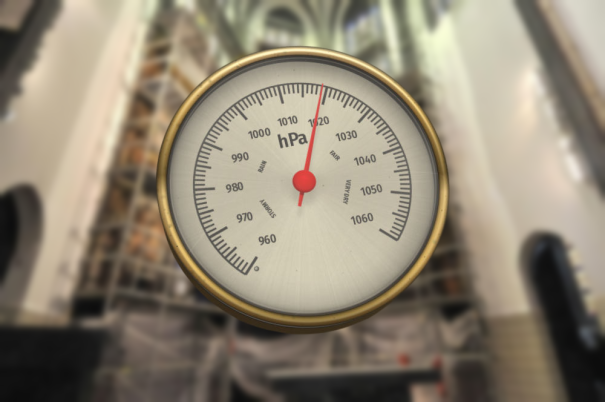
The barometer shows 1019 hPa
